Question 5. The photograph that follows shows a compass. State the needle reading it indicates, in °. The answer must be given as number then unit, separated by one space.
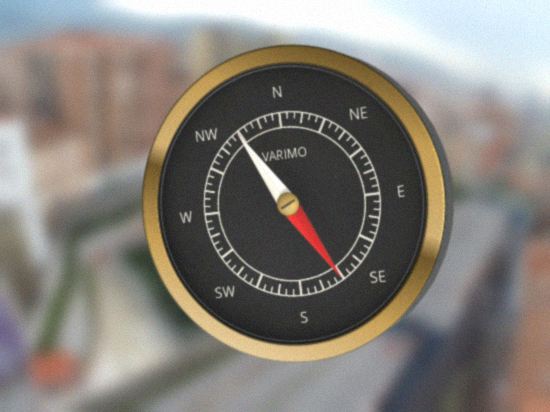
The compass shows 150 °
